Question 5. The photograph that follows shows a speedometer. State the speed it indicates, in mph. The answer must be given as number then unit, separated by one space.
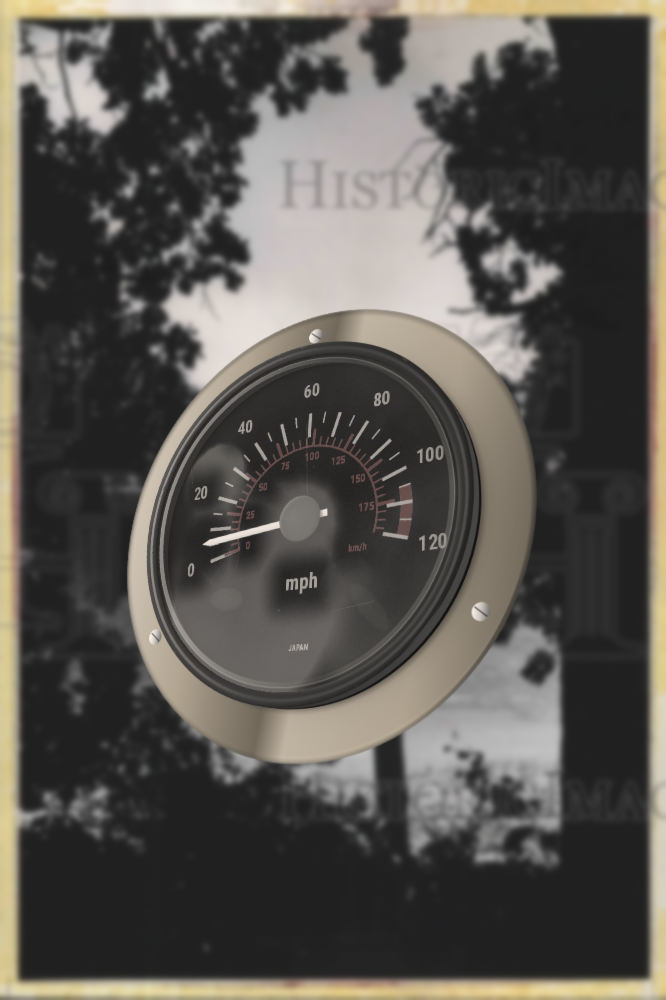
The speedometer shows 5 mph
